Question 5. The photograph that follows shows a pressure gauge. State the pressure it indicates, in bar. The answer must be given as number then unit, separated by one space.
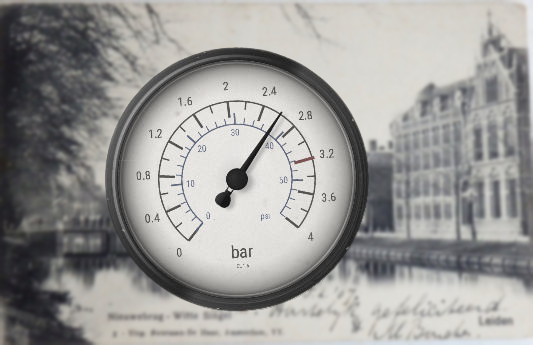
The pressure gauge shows 2.6 bar
